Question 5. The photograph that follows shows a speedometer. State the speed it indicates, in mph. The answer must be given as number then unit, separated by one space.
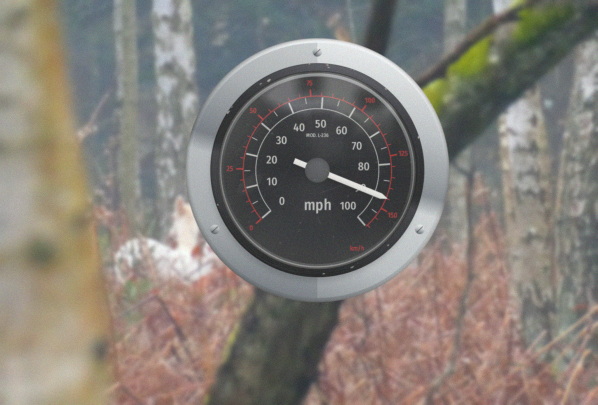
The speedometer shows 90 mph
